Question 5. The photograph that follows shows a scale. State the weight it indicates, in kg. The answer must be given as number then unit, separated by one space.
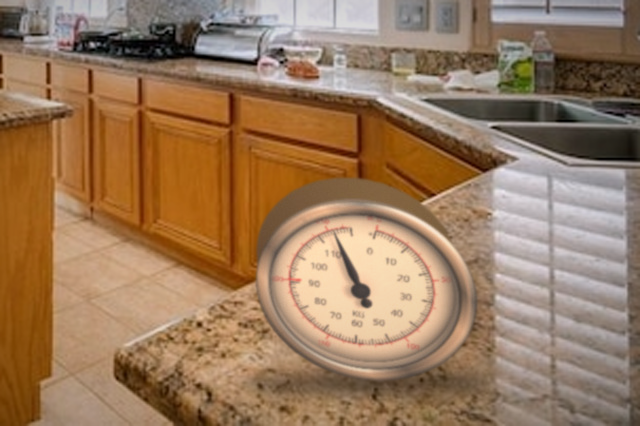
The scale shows 115 kg
